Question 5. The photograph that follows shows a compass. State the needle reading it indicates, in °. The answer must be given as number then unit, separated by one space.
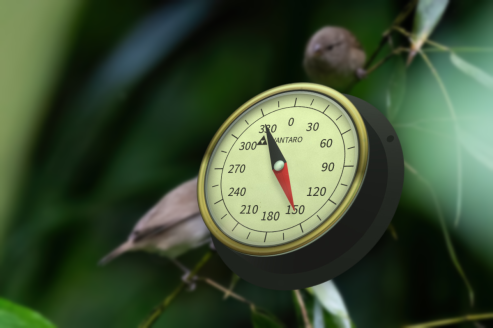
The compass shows 150 °
